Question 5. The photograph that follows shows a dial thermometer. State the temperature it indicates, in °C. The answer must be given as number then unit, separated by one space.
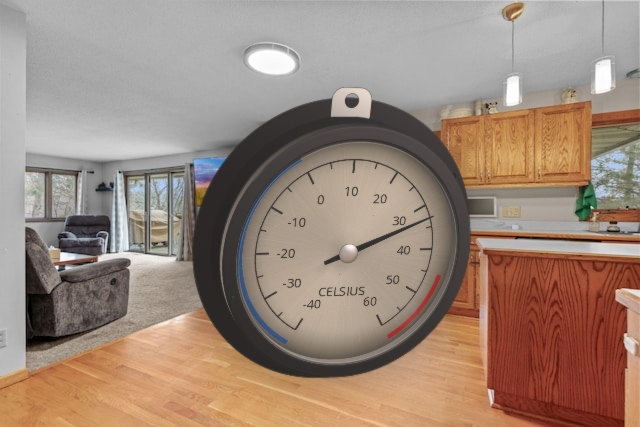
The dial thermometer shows 32.5 °C
